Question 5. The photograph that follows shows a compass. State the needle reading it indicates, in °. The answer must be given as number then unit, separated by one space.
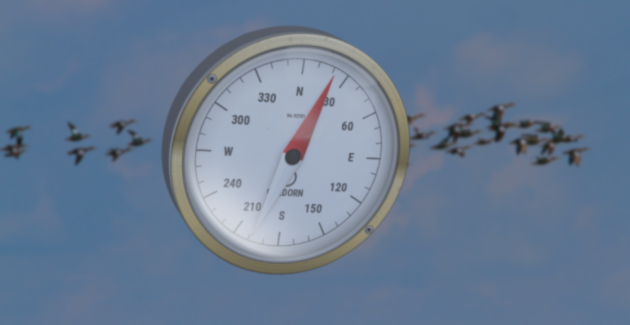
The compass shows 20 °
